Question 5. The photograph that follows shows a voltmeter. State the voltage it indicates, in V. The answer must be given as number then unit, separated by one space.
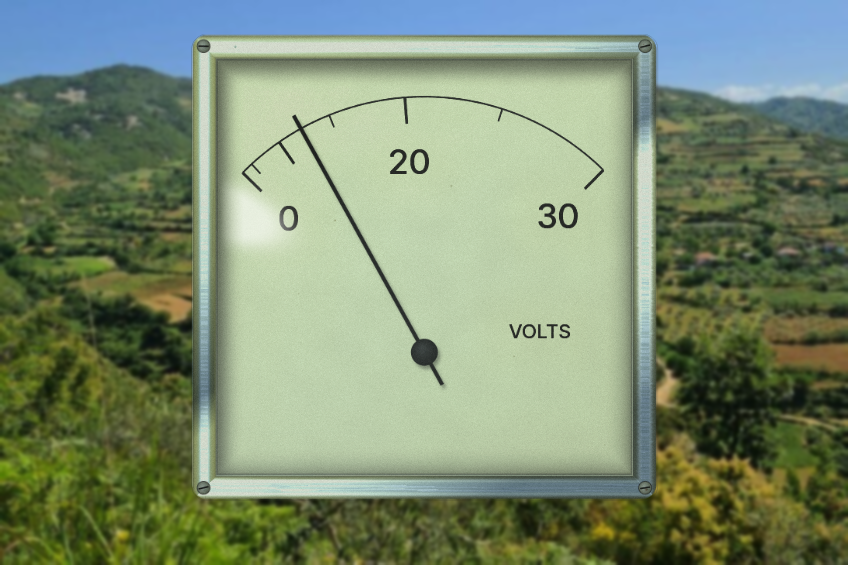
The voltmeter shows 12.5 V
